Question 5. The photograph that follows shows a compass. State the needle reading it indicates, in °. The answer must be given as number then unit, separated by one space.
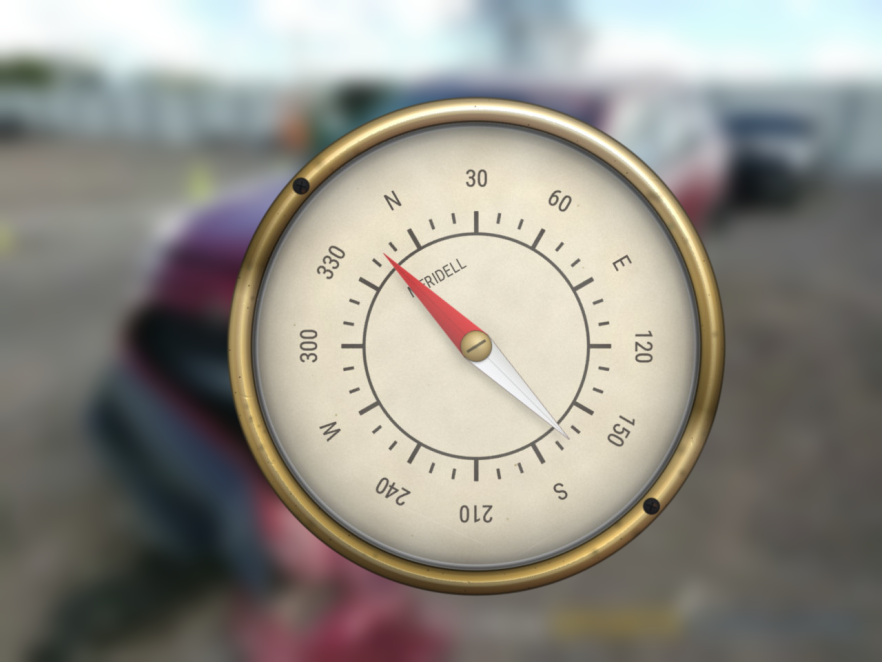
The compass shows 345 °
